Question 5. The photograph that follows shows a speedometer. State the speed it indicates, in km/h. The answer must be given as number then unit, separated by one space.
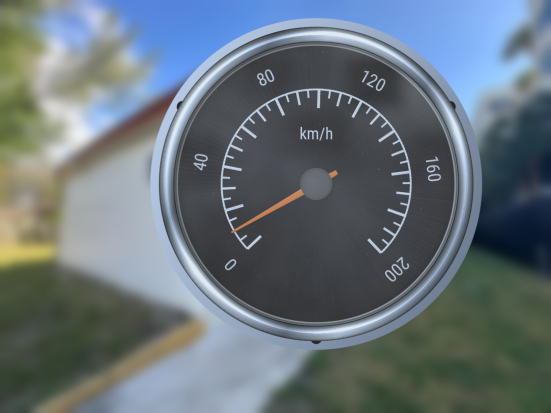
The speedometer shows 10 km/h
